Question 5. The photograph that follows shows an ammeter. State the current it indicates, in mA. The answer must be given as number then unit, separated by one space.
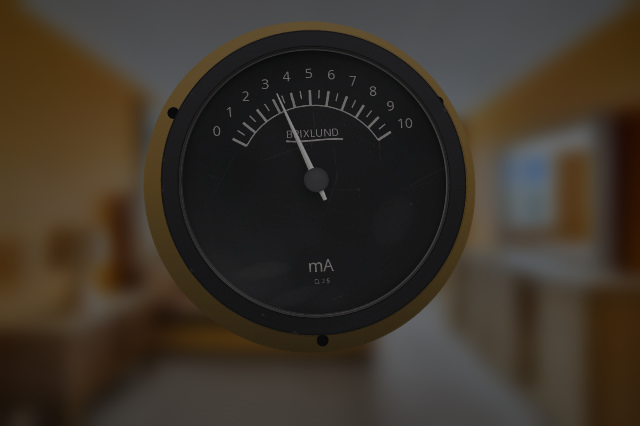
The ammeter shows 3.25 mA
